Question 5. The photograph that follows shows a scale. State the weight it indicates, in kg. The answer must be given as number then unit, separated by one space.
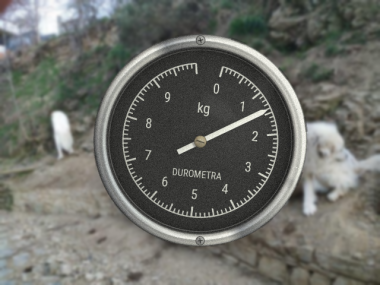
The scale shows 1.4 kg
